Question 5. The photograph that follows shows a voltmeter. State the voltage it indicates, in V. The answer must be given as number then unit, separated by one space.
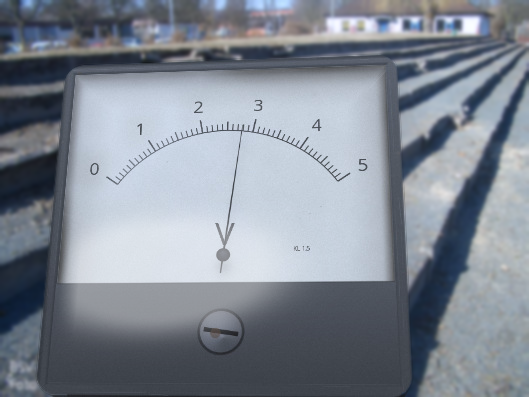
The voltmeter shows 2.8 V
